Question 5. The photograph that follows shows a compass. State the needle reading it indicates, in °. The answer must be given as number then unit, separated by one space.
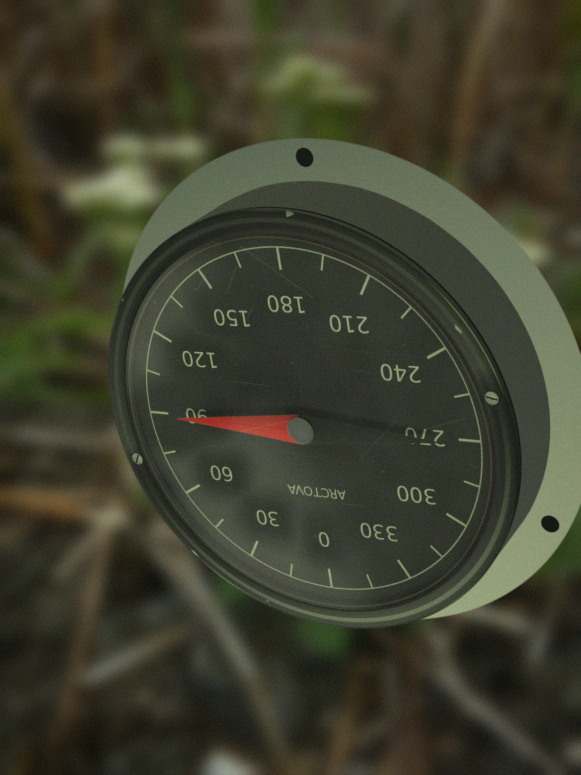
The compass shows 90 °
